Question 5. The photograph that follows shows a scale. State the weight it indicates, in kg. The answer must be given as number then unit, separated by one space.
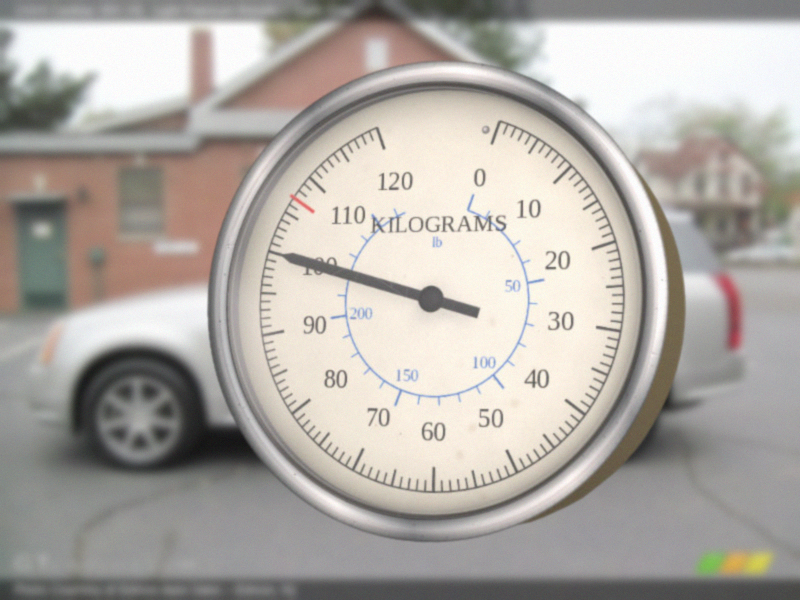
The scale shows 100 kg
